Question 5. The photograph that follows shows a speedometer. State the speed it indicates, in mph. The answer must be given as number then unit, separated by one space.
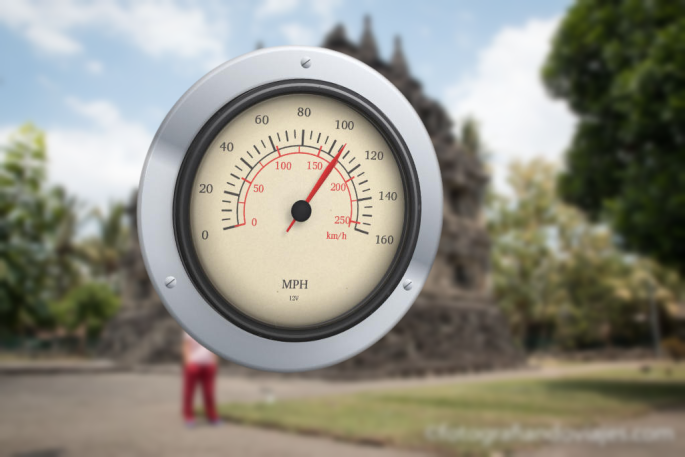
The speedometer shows 105 mph
